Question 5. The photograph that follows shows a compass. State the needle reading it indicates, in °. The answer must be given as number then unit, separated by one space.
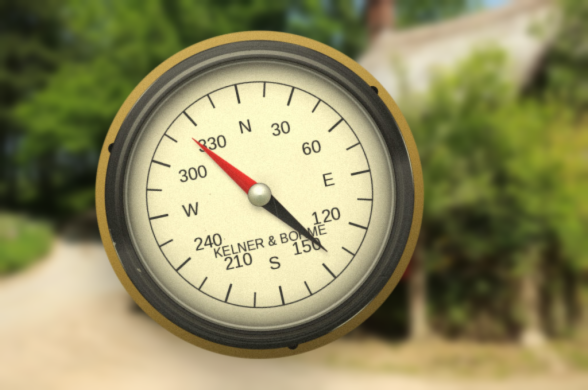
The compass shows 322.5 °
